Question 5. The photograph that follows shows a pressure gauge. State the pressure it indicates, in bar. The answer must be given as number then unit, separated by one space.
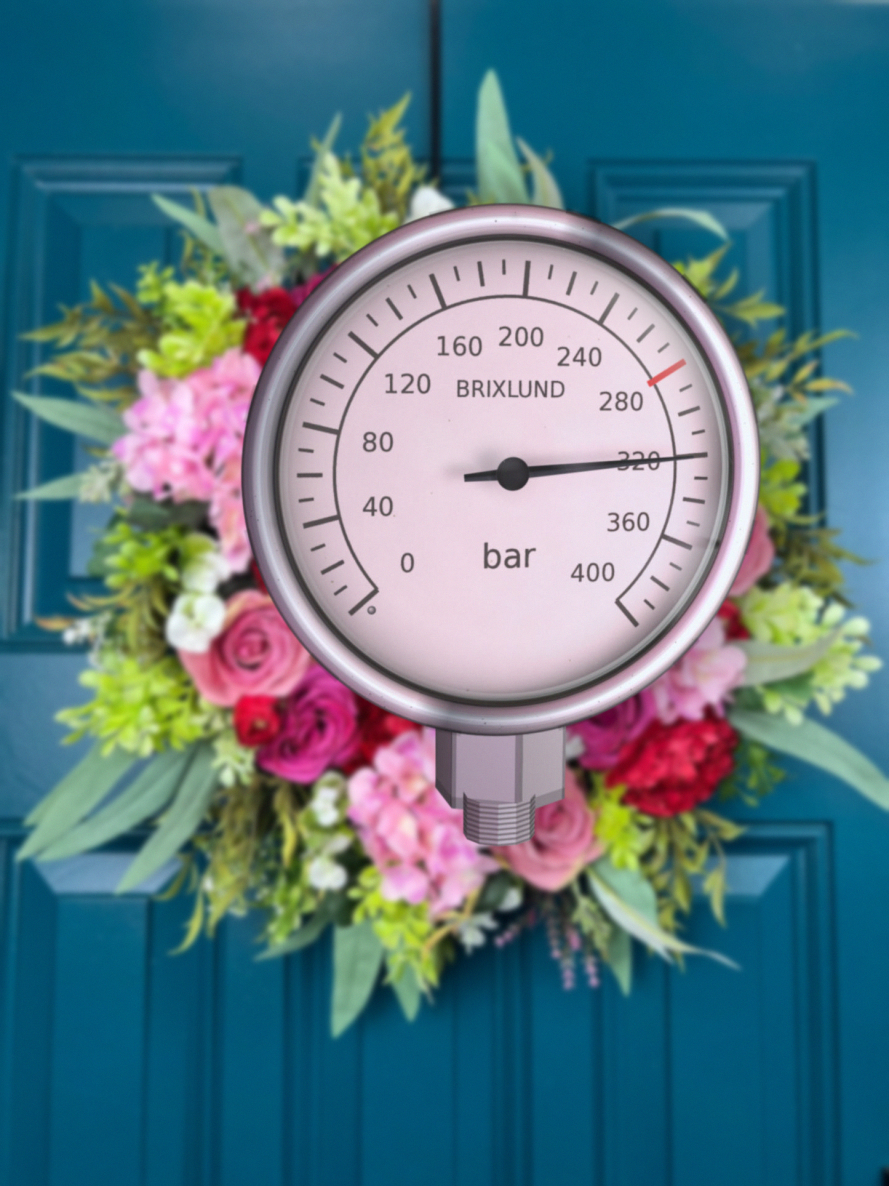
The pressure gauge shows 320 bar
